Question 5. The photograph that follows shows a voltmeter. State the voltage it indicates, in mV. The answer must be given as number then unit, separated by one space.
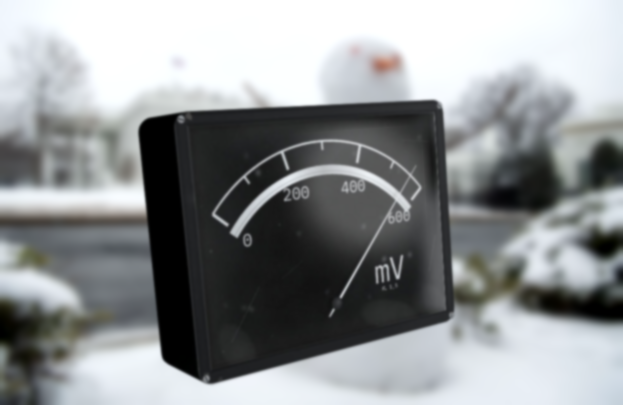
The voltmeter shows 550 mV
